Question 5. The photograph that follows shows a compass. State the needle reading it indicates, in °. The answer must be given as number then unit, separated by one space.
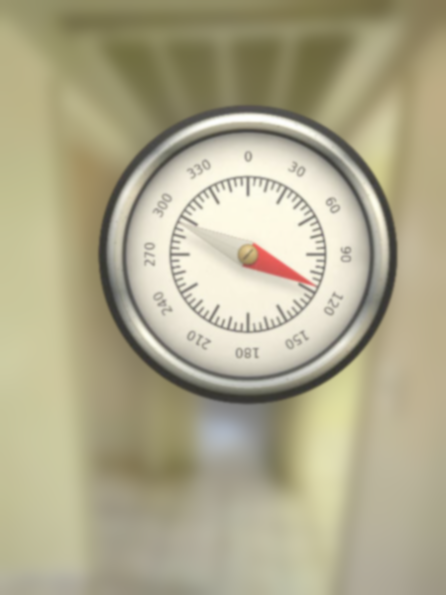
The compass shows 115 °
